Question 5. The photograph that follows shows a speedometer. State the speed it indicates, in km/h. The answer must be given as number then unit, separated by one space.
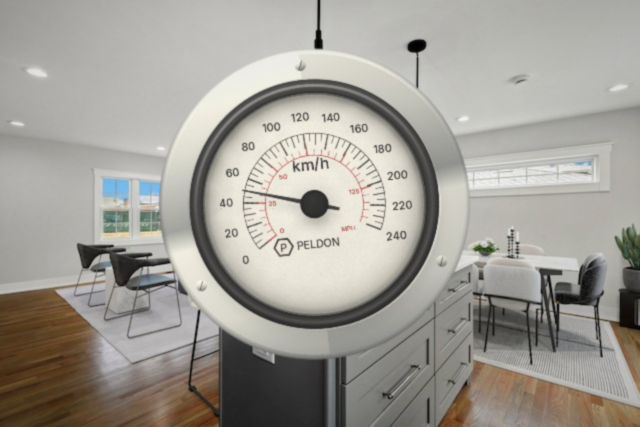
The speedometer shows 50 km/h
